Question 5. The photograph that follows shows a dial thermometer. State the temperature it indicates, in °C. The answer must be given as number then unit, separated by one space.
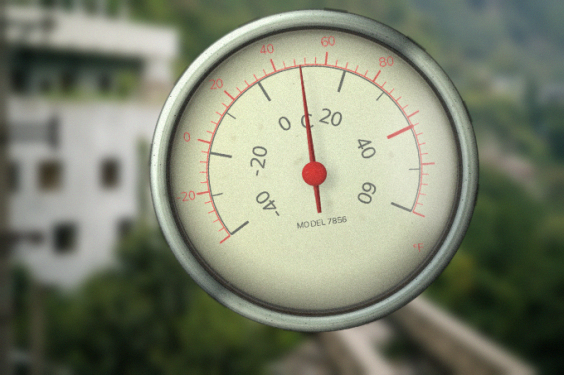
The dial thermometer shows 10 °C
